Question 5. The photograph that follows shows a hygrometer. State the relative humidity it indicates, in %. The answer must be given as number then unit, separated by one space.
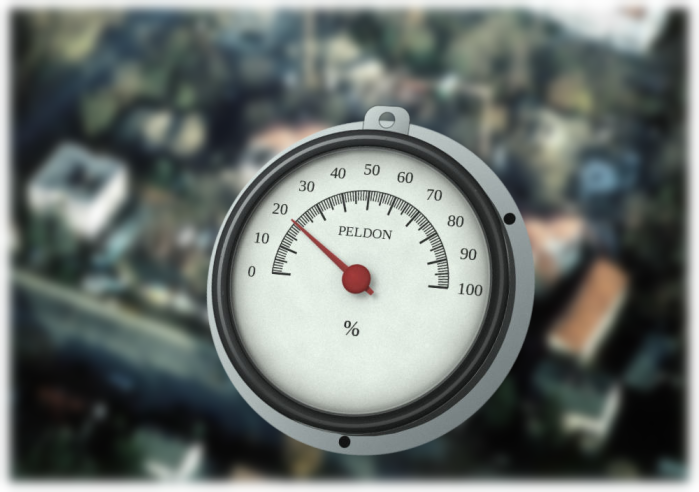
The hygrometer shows 20 %
